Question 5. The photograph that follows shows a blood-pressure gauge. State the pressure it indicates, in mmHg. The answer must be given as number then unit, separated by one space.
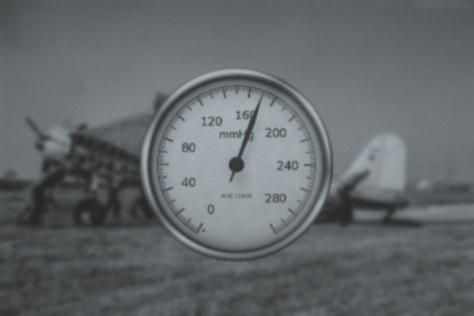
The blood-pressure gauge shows 170 mmHg
